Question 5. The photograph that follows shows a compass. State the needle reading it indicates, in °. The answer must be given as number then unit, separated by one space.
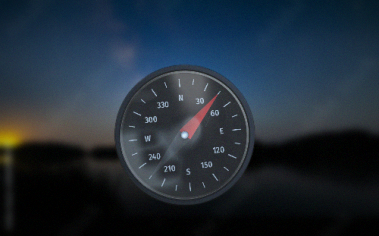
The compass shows 45 °
